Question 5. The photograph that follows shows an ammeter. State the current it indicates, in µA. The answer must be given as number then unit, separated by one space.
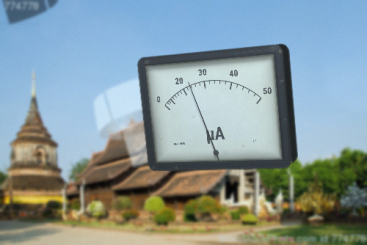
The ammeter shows 24 µA
